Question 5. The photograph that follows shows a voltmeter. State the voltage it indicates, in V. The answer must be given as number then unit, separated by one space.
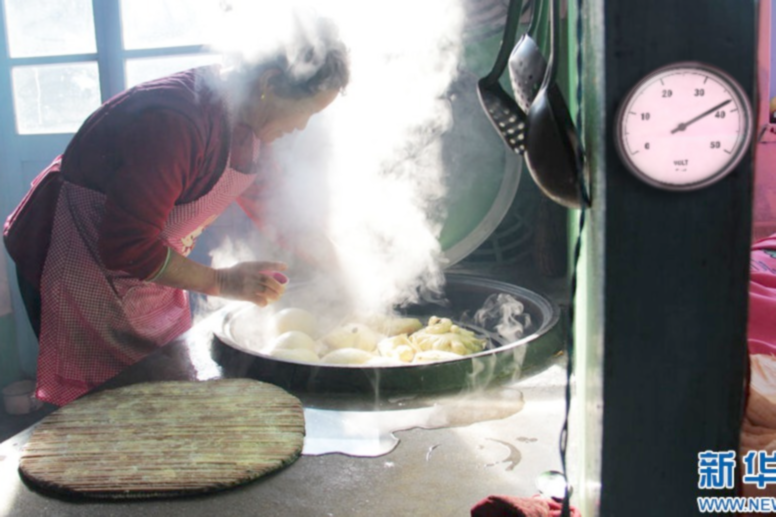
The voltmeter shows 37.5 V
